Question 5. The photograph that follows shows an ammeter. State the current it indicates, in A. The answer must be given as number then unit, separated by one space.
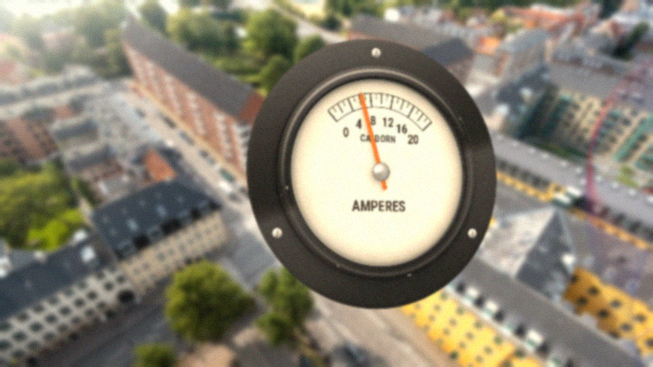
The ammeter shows 6 A
